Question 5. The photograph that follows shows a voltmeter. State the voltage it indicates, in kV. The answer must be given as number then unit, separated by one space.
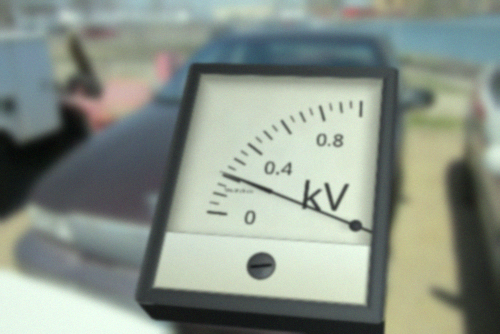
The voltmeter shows 0.2 kV
